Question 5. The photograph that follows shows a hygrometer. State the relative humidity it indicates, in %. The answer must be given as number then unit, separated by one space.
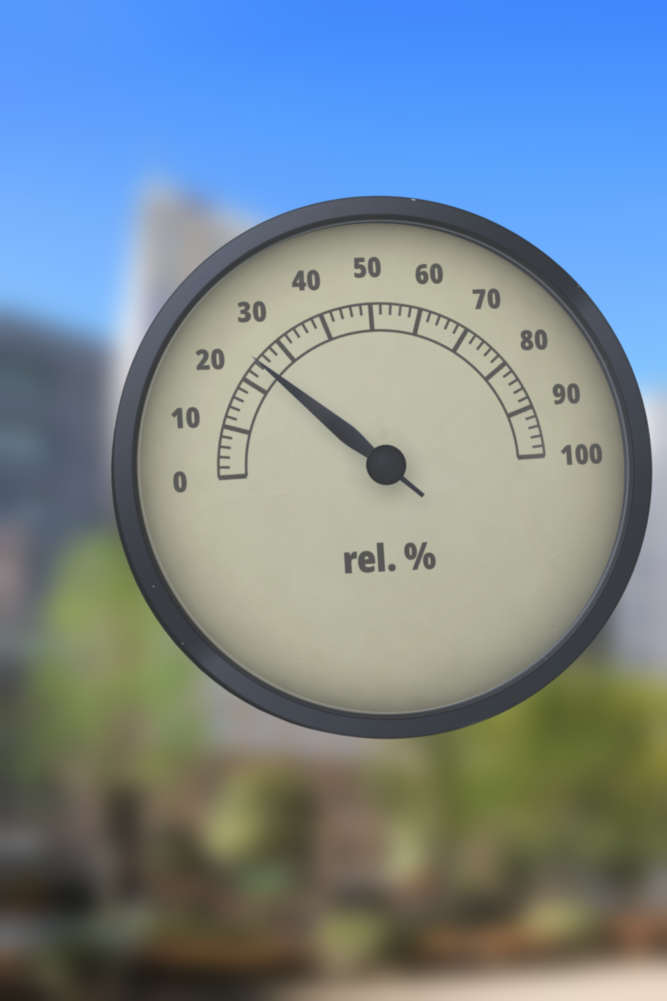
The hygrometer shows 24 %
